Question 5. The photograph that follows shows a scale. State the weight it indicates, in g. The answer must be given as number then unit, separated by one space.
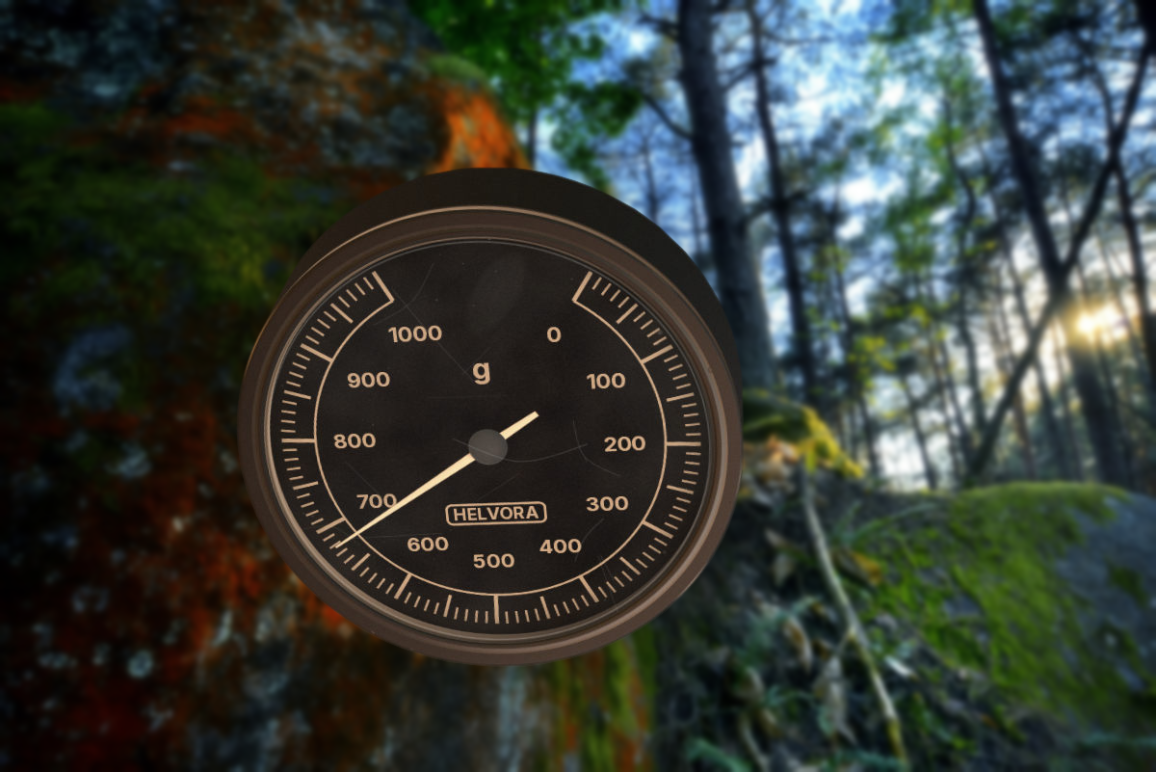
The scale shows 680 g
